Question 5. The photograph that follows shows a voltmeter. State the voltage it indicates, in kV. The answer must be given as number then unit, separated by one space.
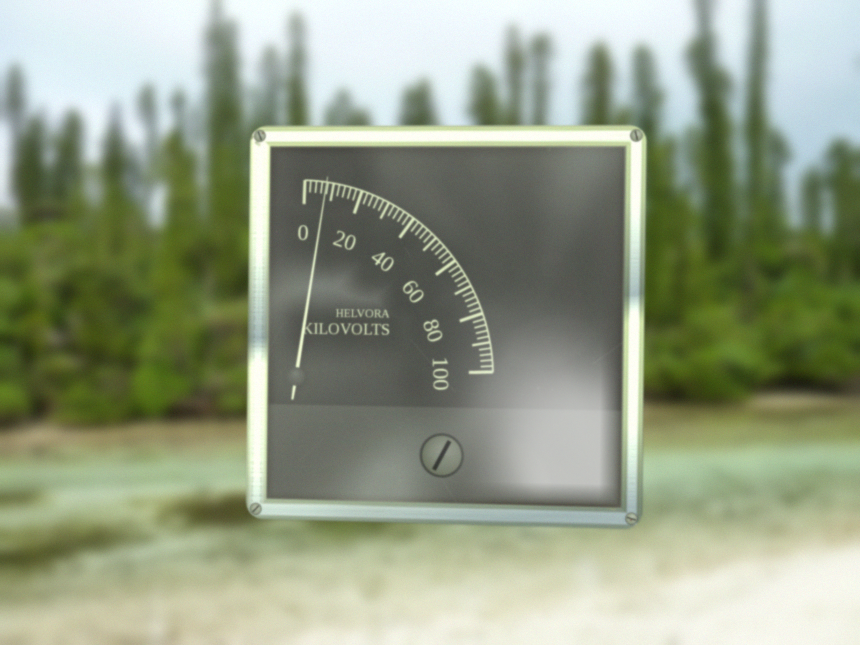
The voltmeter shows 8 kV
